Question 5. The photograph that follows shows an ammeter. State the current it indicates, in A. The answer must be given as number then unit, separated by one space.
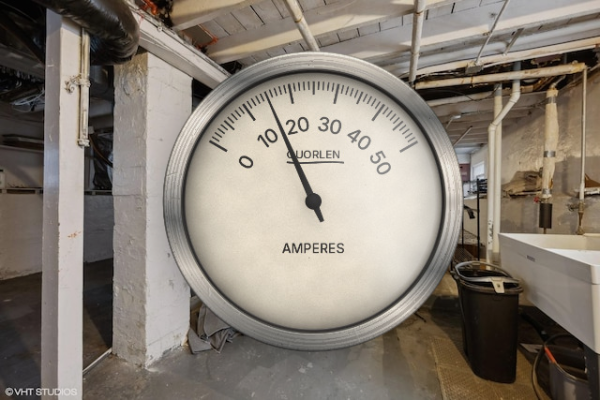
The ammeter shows 15 A
